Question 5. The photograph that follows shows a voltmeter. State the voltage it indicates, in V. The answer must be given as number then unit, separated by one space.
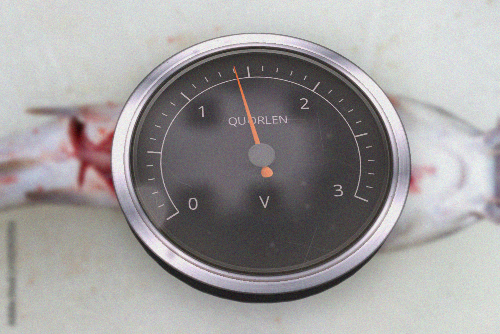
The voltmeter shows 1.4 V
